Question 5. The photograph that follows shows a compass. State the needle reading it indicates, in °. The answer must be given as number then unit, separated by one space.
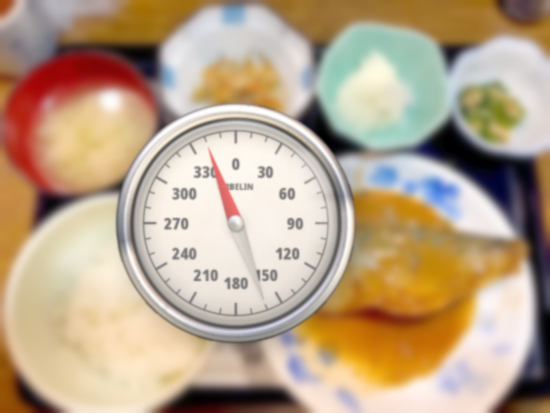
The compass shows 340 °
